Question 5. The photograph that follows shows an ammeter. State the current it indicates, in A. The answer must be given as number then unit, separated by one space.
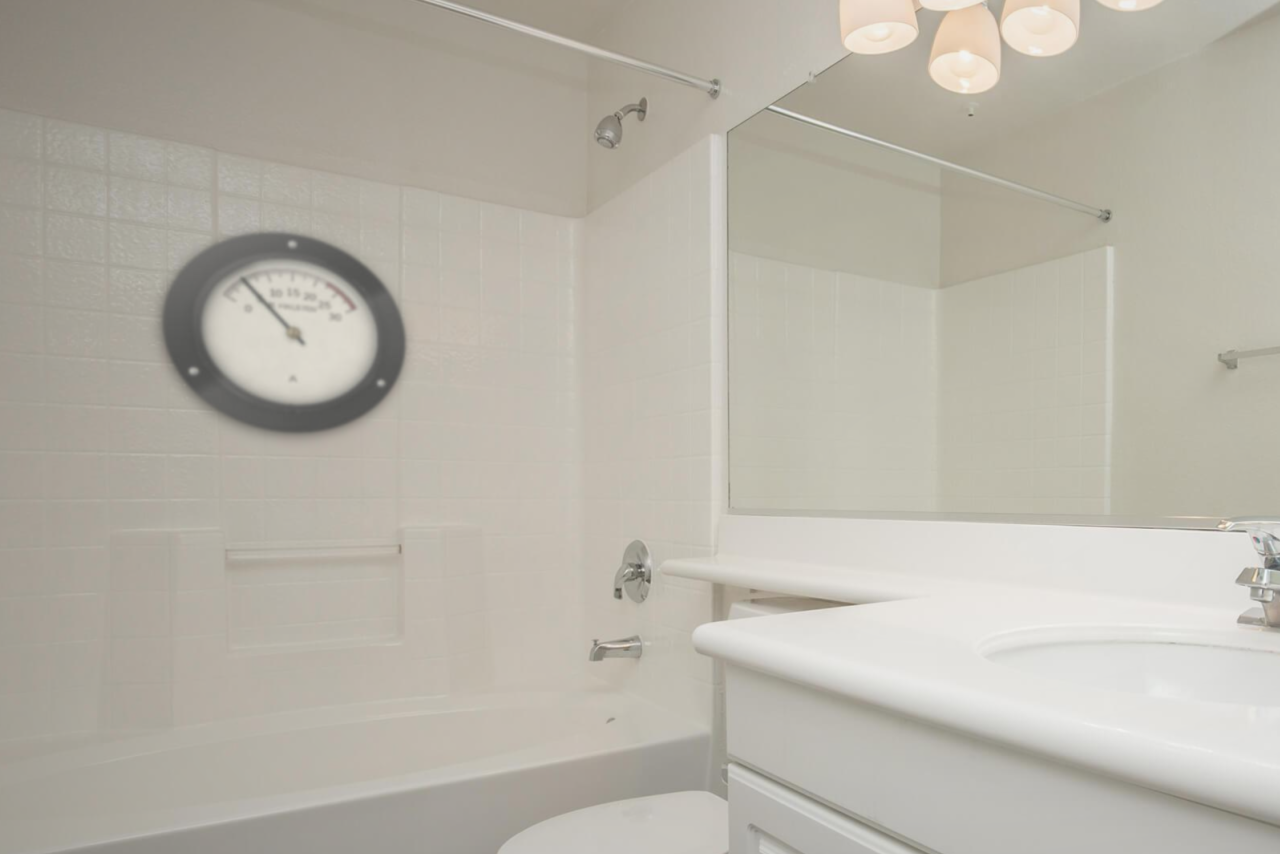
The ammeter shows 5 A
